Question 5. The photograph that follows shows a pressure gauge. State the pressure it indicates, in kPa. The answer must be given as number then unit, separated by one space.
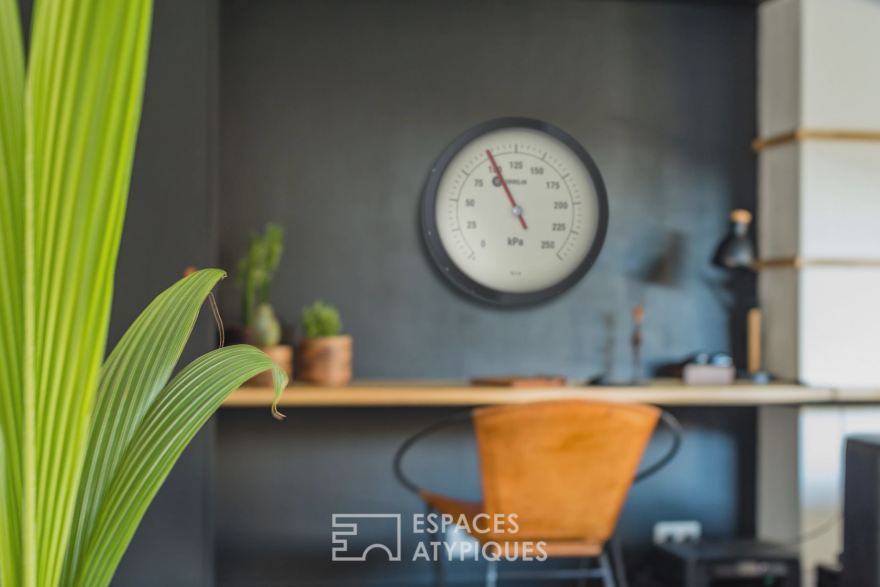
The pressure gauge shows 100 kPa
